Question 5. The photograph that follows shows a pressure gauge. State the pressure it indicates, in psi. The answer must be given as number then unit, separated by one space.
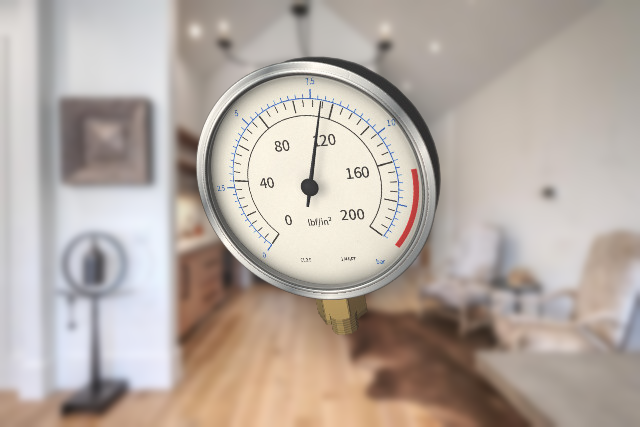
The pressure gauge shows 115 psi
